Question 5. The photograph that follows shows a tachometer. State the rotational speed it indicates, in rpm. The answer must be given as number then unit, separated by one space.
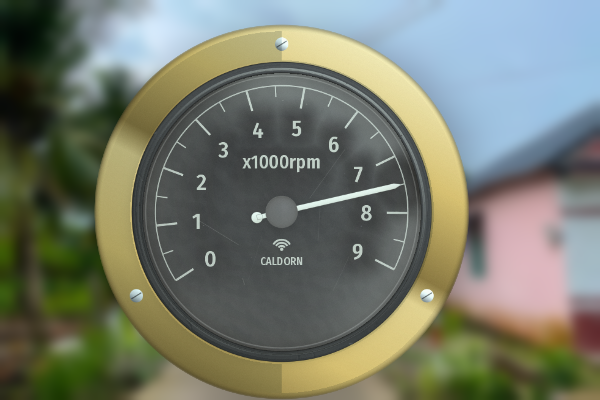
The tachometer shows 7500 rpm
